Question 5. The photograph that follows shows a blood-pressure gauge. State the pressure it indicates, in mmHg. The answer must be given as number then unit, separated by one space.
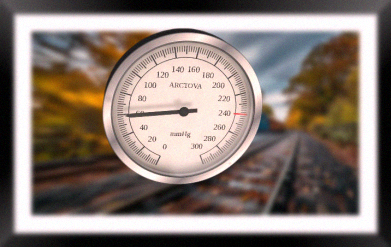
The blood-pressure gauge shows 60 mmHg
